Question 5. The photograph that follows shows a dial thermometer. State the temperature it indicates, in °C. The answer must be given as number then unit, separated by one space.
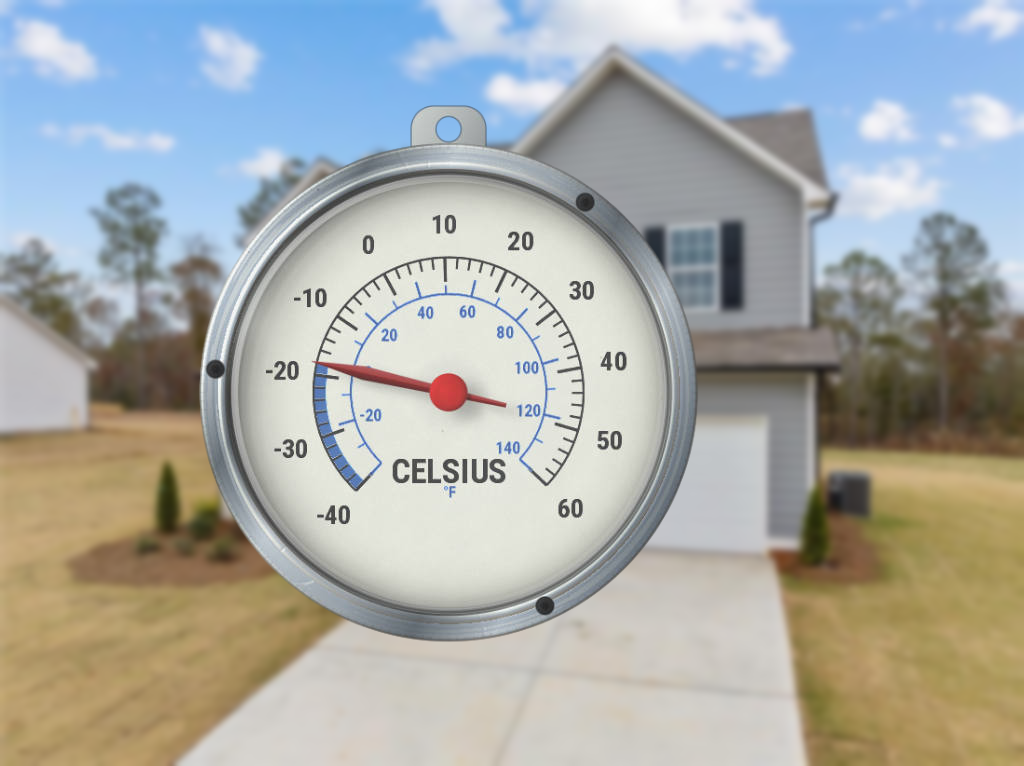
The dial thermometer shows -18 °C
